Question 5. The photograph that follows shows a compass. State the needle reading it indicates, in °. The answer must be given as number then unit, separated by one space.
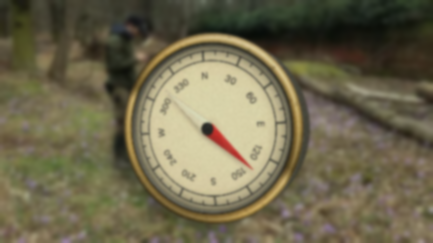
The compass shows 135 °
